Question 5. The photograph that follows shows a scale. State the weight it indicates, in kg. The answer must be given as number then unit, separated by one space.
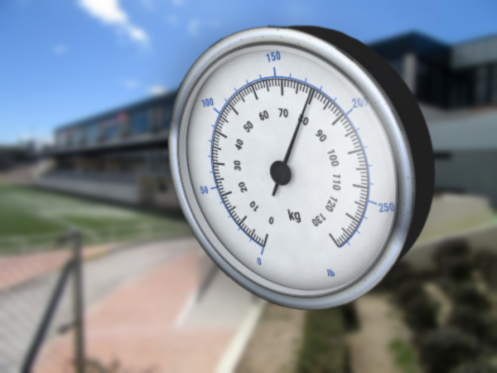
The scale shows 80 kg
